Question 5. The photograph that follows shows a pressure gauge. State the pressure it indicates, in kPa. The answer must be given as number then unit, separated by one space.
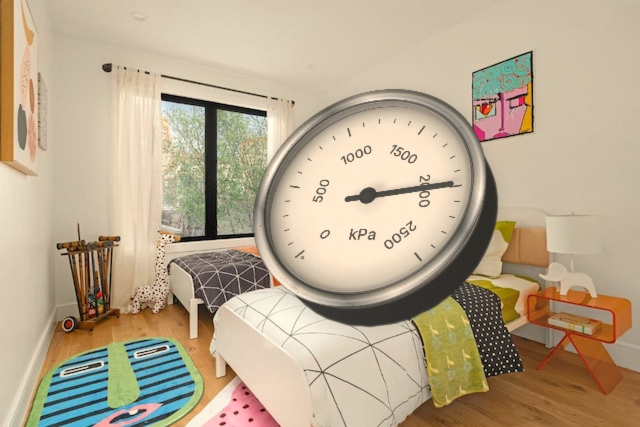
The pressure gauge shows 2000 kPa
